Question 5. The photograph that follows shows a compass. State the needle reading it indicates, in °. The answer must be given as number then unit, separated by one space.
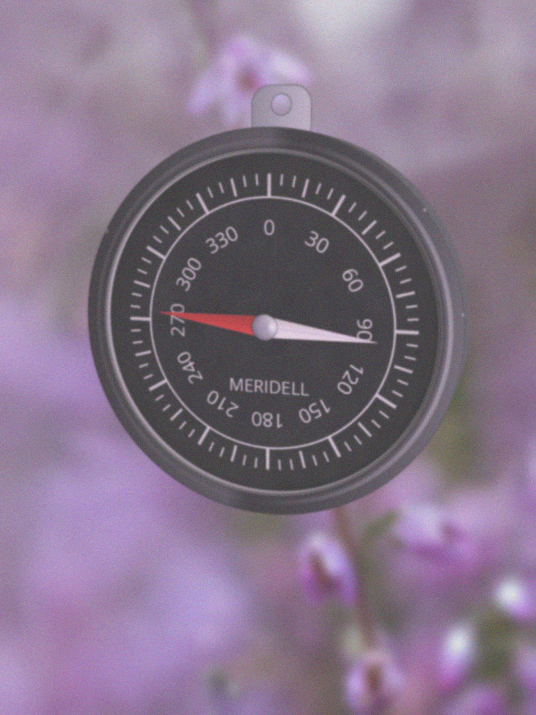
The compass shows 275 °
